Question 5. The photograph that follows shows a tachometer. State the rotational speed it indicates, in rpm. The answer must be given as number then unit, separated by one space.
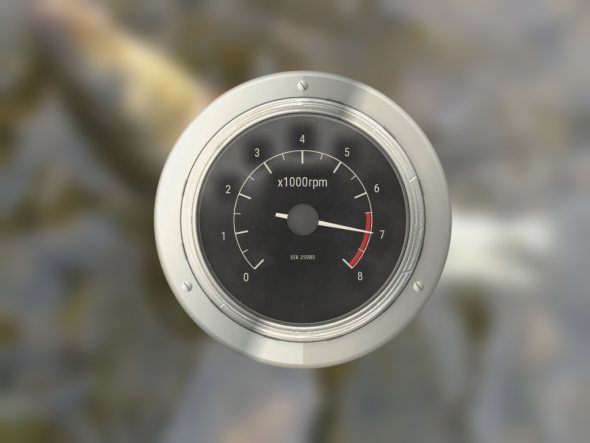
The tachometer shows 7000 rpm
